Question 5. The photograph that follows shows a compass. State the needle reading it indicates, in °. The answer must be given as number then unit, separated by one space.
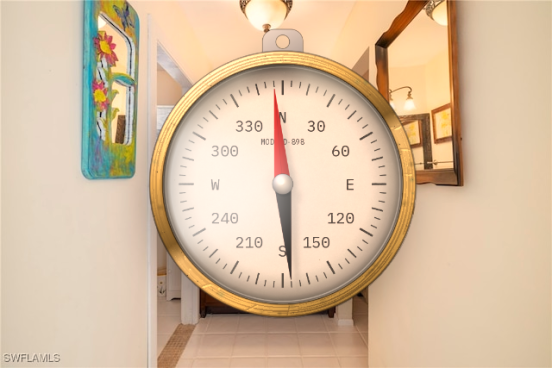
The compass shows 355 °
